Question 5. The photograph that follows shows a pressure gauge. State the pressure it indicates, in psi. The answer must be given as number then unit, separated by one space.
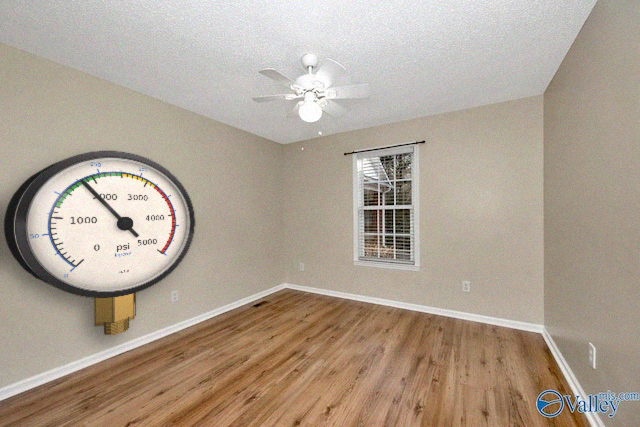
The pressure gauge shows 1800 psi
